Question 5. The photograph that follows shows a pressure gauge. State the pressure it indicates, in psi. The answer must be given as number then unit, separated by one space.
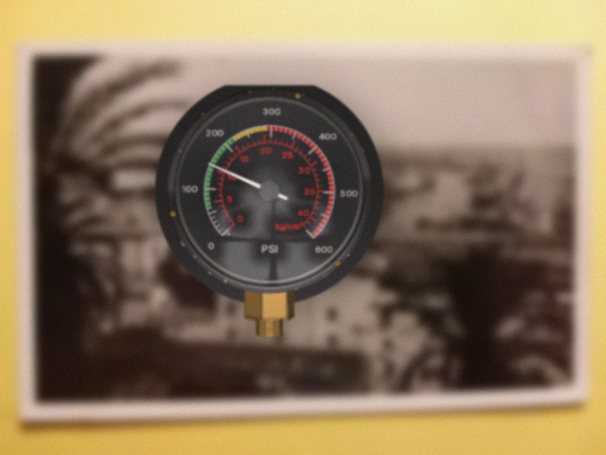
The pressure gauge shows 150 psi
